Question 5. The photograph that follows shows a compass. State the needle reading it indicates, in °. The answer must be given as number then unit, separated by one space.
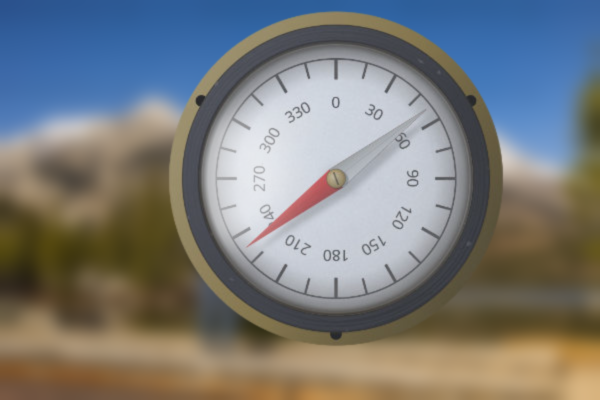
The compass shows 232.5 °
